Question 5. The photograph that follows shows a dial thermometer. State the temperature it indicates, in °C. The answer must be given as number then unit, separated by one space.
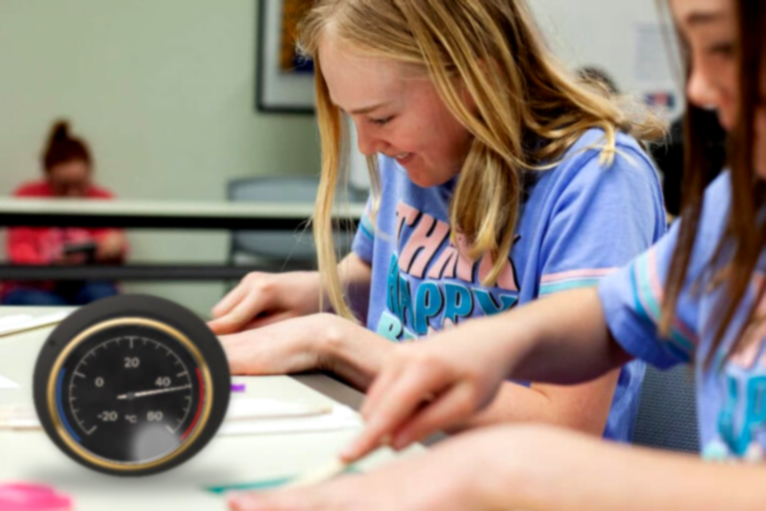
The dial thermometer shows 44 °C
